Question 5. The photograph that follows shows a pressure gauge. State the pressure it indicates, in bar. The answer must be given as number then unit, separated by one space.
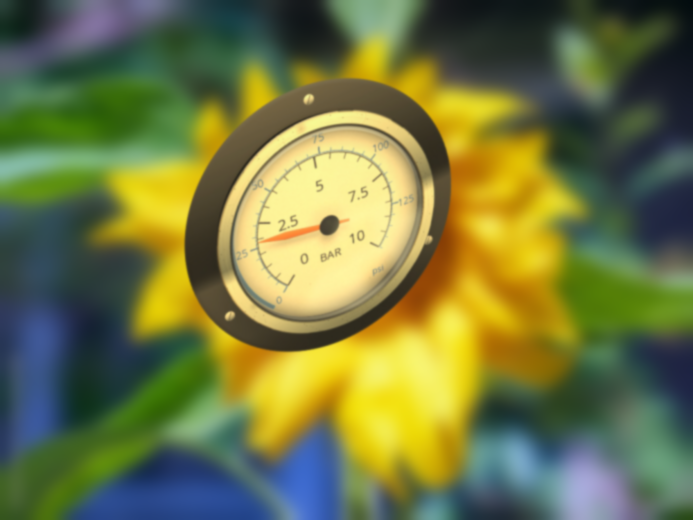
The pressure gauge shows 2 bar
